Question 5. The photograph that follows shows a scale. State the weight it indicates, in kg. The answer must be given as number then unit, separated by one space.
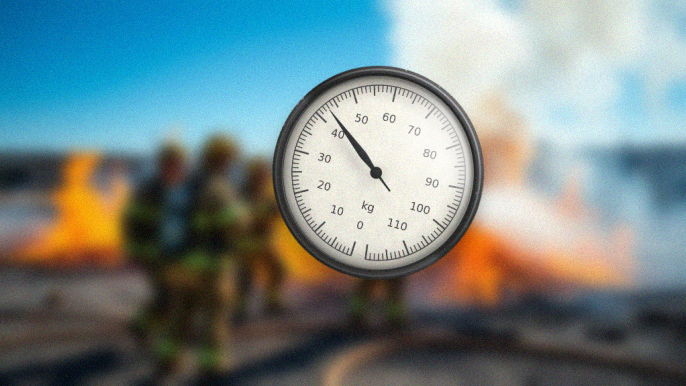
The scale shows 43 kg
